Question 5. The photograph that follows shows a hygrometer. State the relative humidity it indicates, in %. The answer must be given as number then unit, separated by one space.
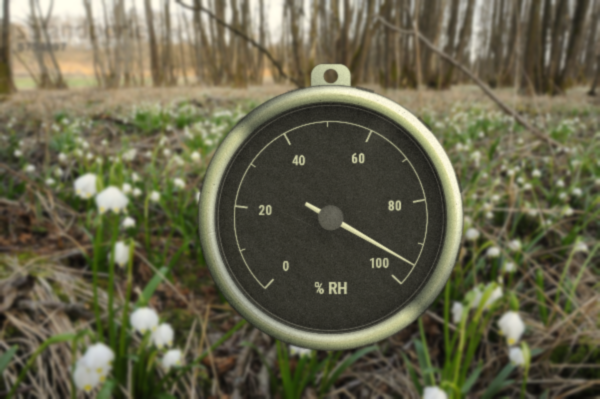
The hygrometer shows 95 %
